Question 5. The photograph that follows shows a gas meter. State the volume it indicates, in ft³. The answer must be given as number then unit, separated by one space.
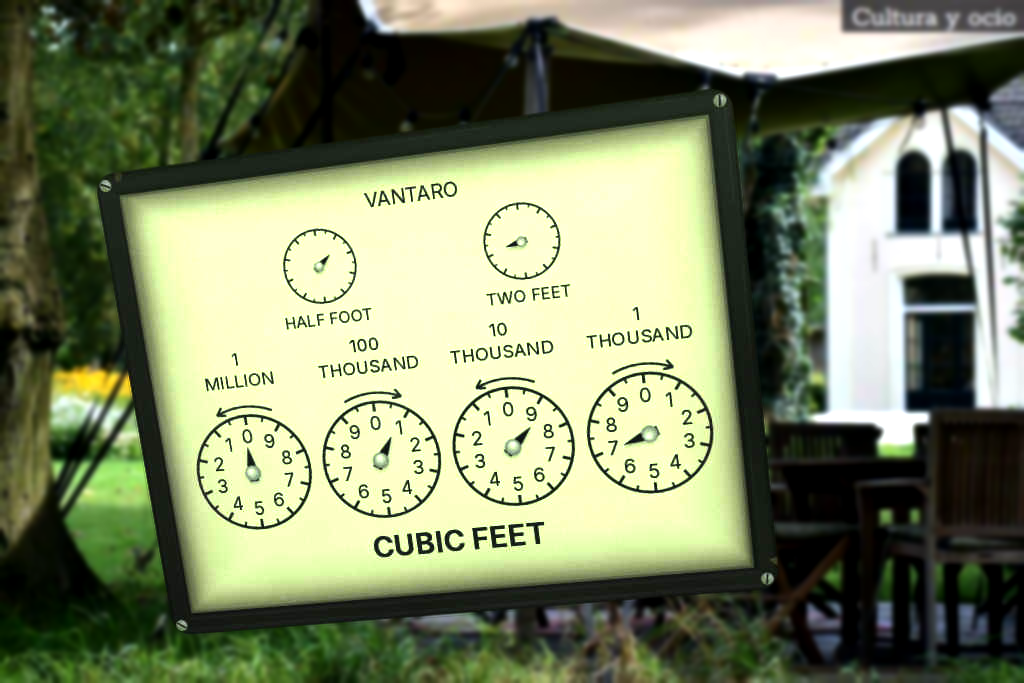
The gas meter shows 8700 ft³
